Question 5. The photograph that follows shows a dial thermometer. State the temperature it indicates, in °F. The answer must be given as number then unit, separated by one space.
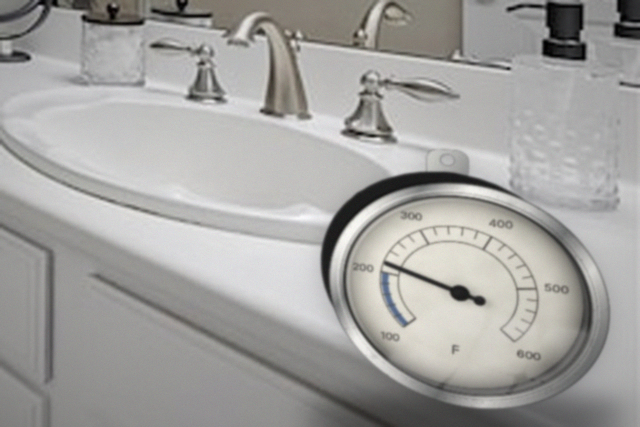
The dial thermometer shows 220 °F
